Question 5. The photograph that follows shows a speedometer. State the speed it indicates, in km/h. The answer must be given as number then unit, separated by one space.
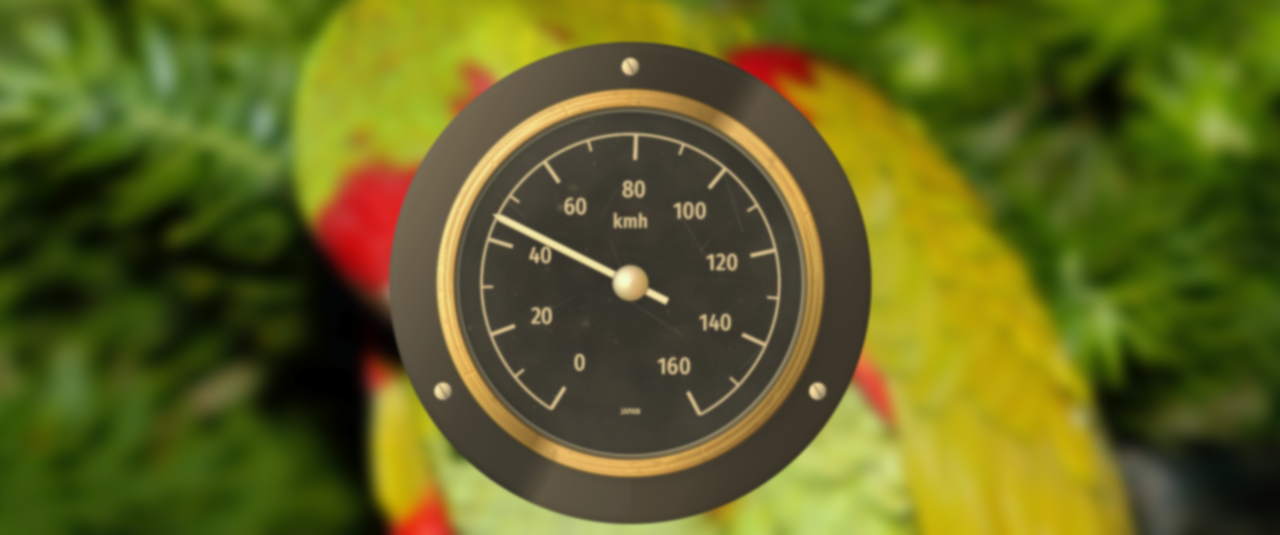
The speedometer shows 45 km/h
